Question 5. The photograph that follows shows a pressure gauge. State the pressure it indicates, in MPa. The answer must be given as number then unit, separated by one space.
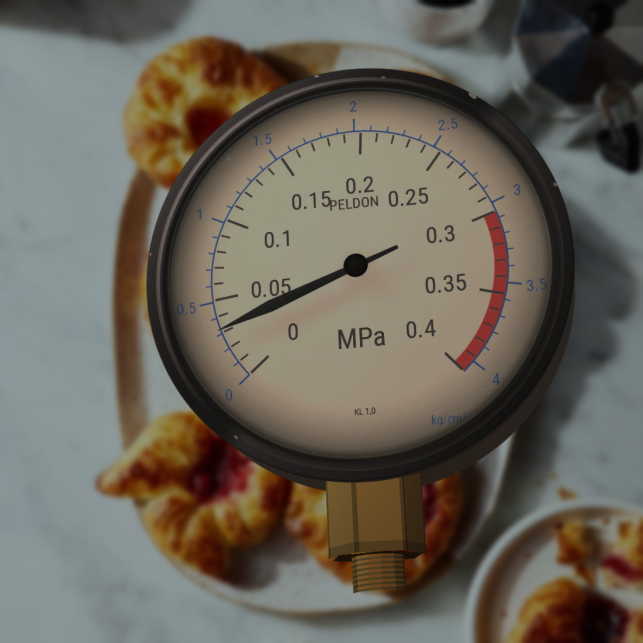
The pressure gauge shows 0.03 MPa
